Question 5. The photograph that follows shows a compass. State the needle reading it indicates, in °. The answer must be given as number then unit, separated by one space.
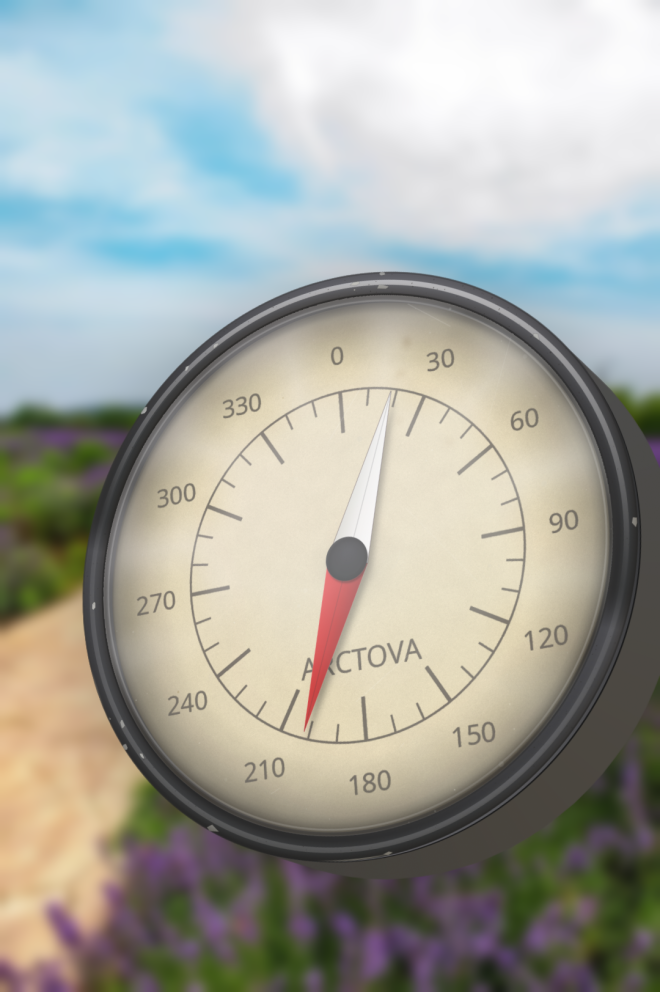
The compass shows 200 °
